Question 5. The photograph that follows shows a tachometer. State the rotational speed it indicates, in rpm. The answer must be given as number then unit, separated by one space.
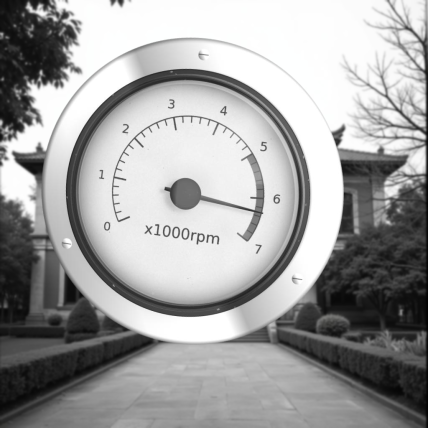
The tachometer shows 6300 rpm
